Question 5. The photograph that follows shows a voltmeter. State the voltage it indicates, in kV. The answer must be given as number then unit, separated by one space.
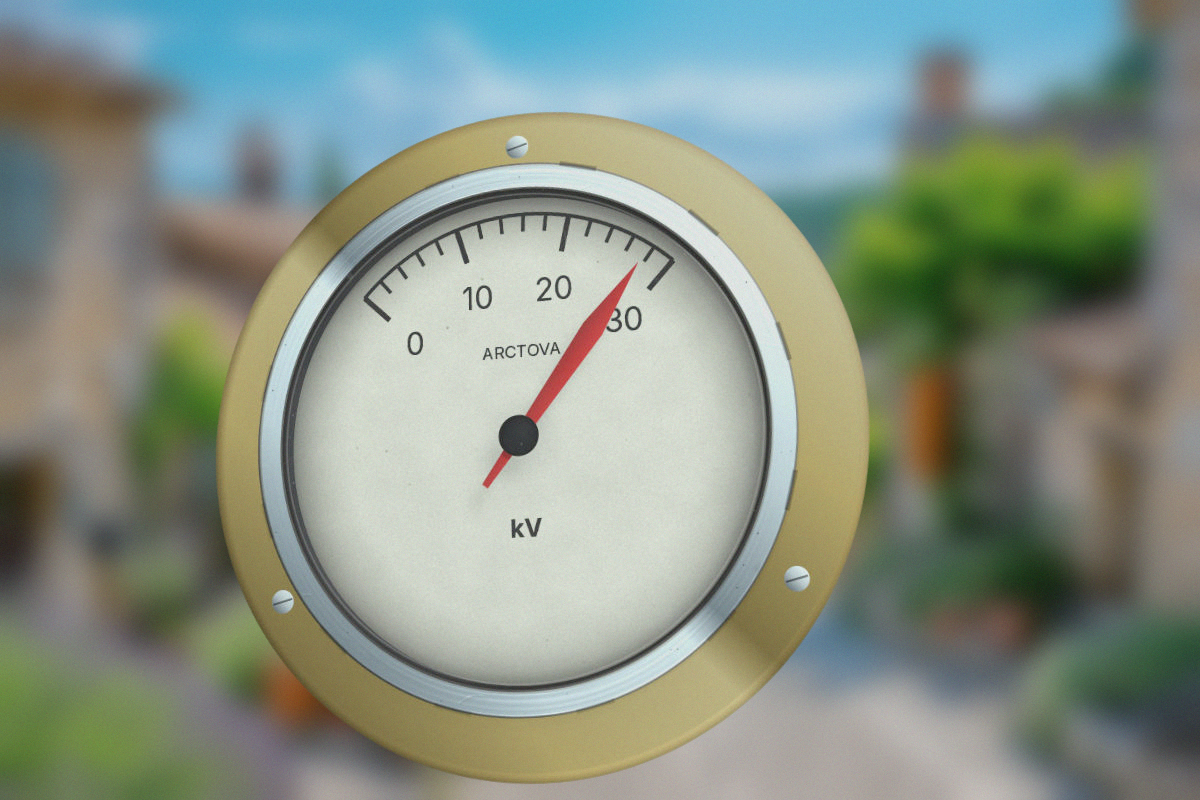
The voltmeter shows 28 kV
